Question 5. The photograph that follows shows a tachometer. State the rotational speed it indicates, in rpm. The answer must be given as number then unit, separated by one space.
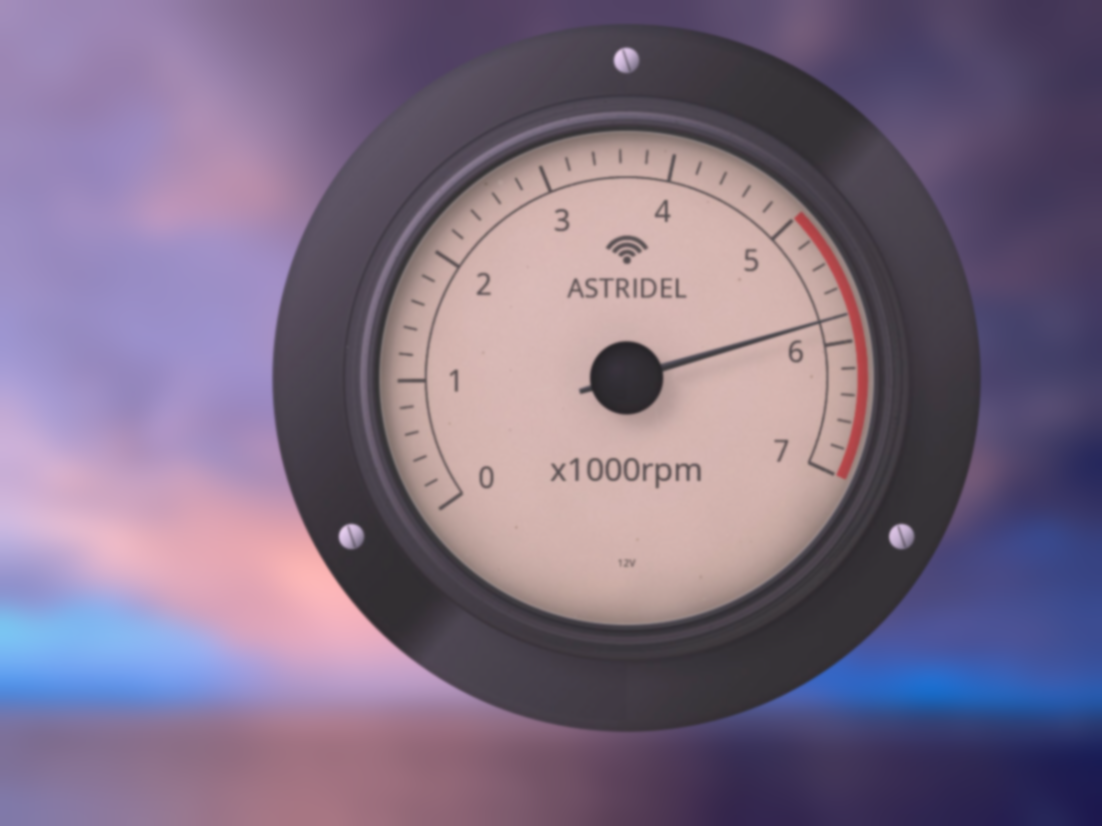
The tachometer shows 5800 rpm
